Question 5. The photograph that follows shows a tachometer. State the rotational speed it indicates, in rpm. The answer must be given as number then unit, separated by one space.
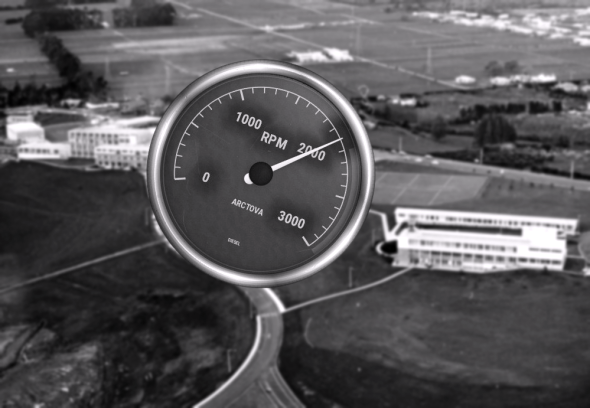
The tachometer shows 2000 rpm
